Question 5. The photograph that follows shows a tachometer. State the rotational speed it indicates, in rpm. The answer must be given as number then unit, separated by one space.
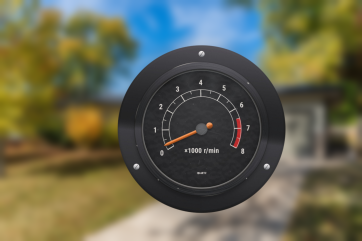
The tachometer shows 250 rpm
